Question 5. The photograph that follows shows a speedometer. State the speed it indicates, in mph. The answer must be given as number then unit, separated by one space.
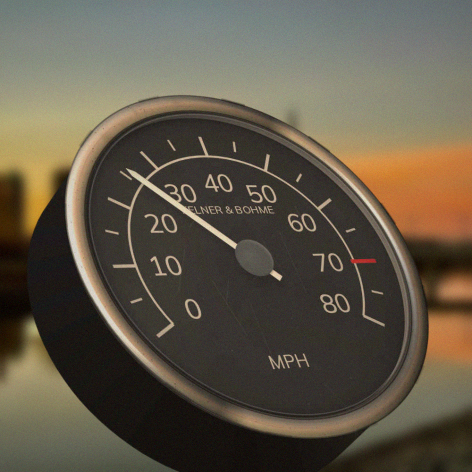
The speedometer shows 25 mph
